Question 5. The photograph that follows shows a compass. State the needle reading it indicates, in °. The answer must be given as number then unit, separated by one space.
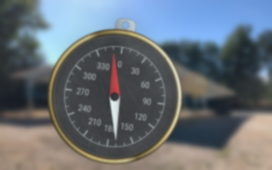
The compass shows 350 °
